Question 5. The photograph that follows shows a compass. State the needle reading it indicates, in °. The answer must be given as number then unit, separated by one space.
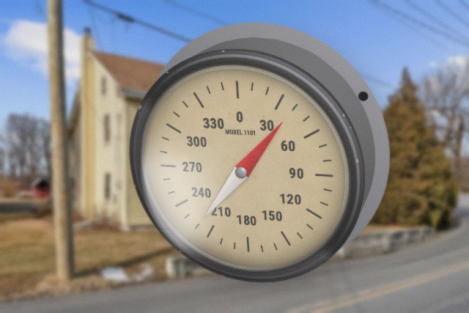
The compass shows 40 °
